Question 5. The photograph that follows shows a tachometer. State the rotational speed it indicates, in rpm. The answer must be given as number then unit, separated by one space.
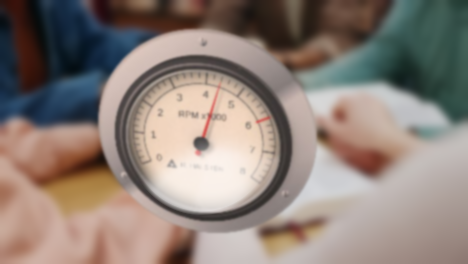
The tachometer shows 4400 rpm
